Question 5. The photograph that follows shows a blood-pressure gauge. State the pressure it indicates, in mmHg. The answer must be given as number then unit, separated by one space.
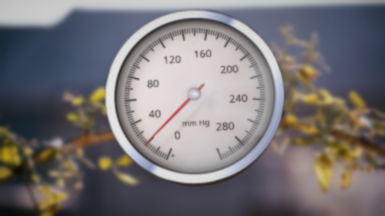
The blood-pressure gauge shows 20 mmHg
